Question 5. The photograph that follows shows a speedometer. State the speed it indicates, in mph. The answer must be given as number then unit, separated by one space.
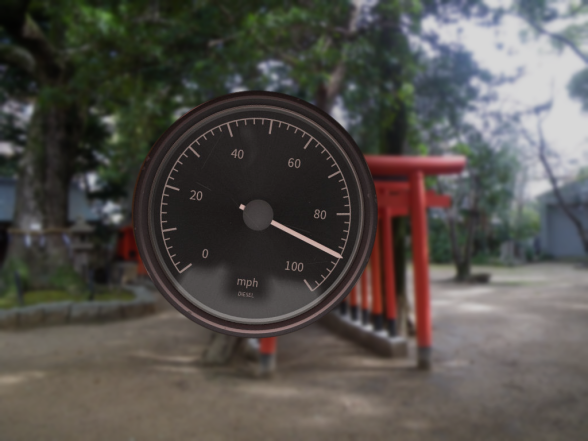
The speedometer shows 90 mph
